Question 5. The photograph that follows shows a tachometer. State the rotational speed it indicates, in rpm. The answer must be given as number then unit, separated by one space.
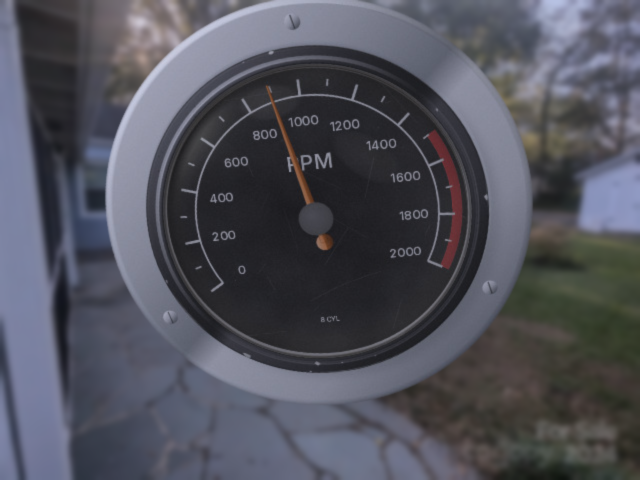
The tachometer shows 900 rpm
